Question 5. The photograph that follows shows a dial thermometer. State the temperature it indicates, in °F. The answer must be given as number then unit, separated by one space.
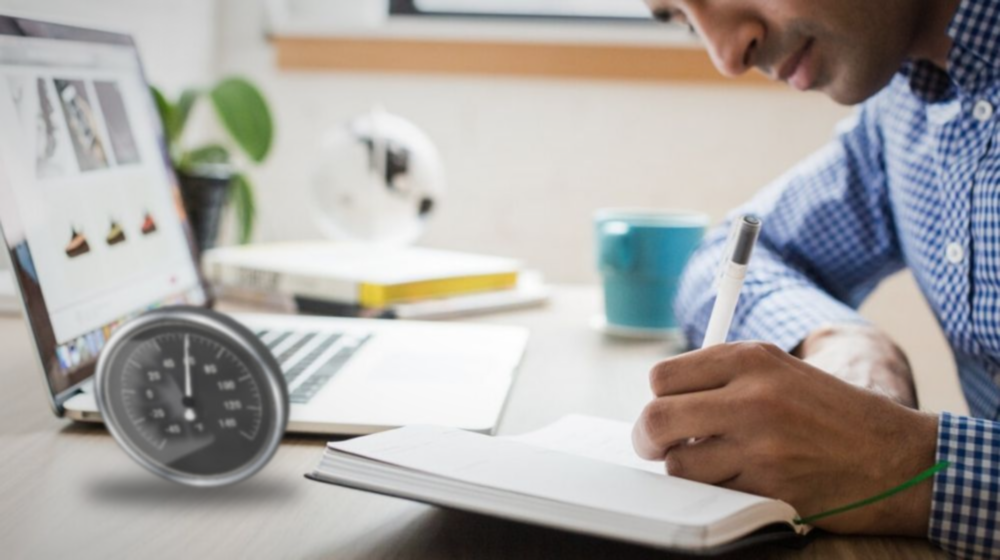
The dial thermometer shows 60 °F
